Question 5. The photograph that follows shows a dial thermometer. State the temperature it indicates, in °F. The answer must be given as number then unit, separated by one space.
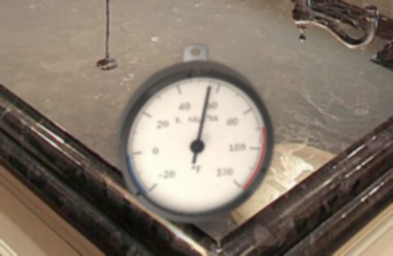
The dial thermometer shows 55 °F
